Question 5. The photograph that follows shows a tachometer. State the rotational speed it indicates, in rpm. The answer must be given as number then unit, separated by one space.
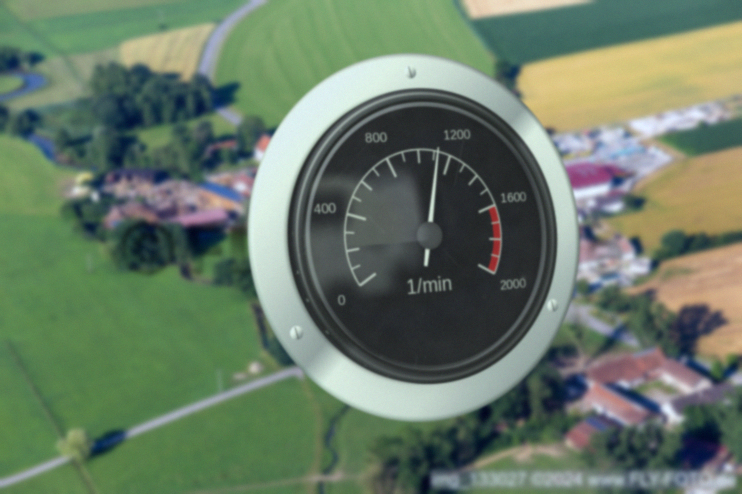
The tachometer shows 1100 rpm
